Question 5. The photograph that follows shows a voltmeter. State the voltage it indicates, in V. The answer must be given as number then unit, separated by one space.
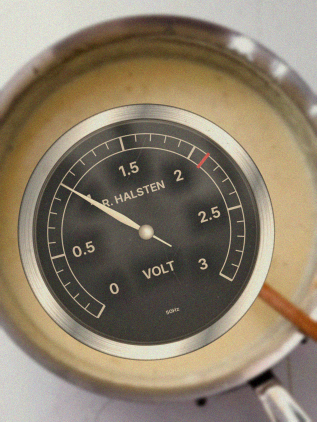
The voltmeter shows 1 V
